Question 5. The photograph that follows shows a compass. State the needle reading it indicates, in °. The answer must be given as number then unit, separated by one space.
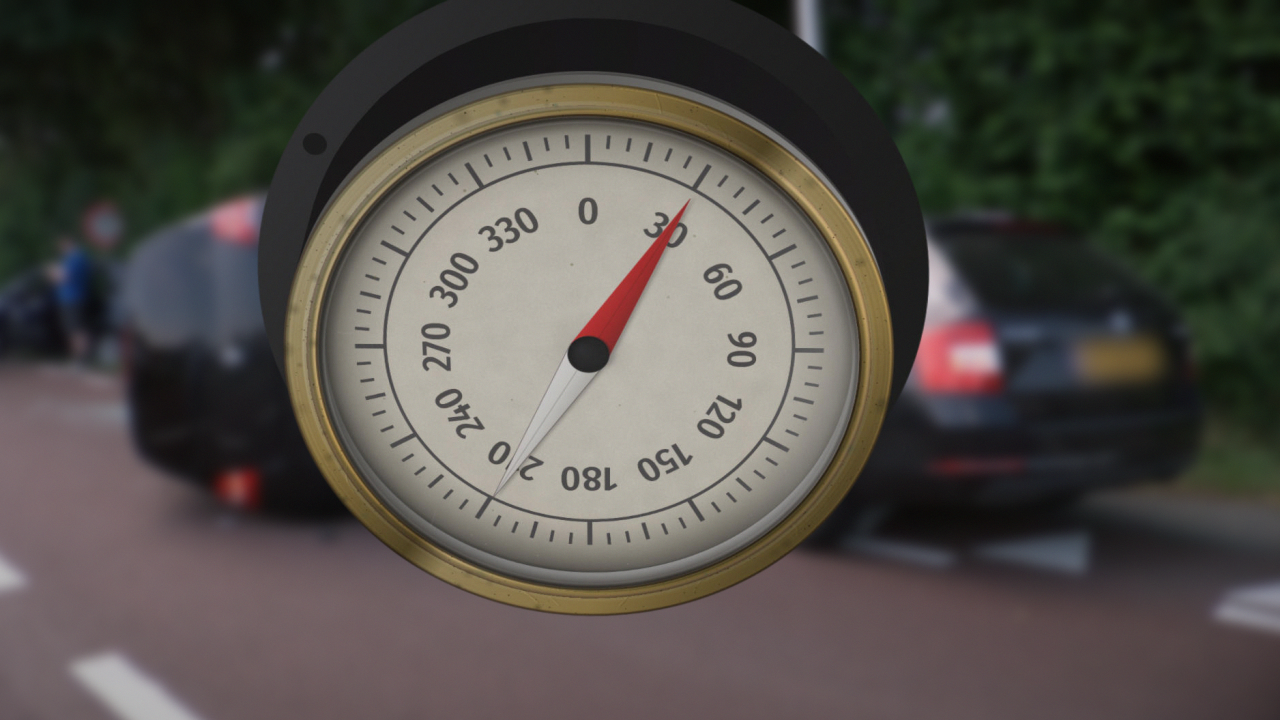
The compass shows 30 °
